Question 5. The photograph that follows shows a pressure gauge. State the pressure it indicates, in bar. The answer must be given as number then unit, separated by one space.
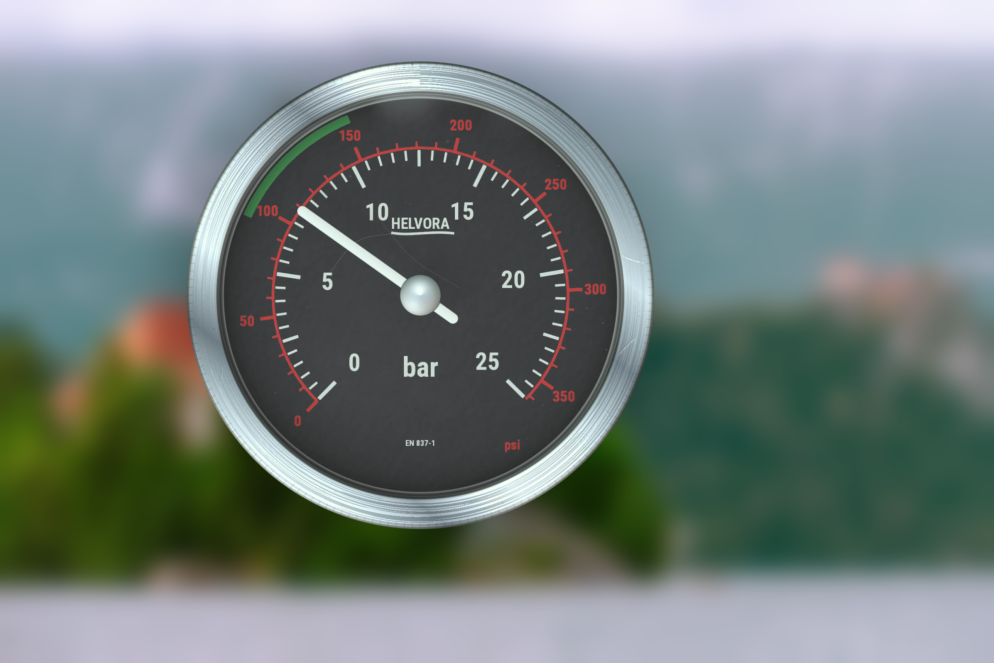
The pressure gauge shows 7.5 bar
